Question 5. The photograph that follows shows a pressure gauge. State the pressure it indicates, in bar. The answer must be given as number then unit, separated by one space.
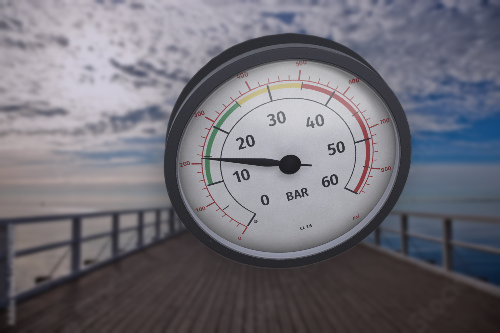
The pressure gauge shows 15 bar
